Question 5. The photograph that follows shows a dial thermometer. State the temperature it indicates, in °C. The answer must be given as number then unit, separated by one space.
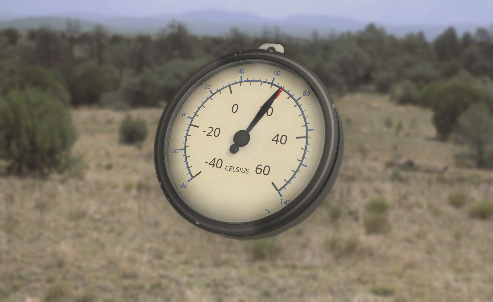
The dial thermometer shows 20 °C
